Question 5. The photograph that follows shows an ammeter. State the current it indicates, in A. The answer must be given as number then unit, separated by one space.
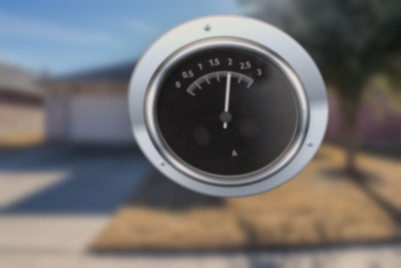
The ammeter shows 2 A
